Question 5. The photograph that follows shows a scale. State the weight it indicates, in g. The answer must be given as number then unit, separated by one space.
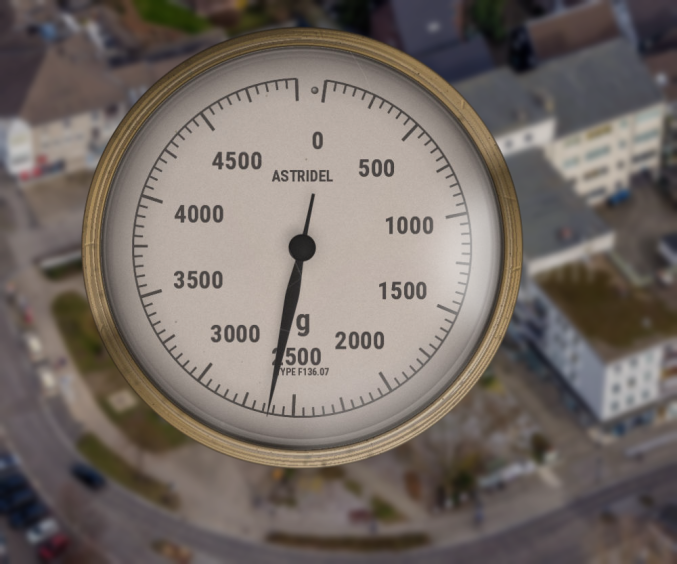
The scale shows 2625 g
